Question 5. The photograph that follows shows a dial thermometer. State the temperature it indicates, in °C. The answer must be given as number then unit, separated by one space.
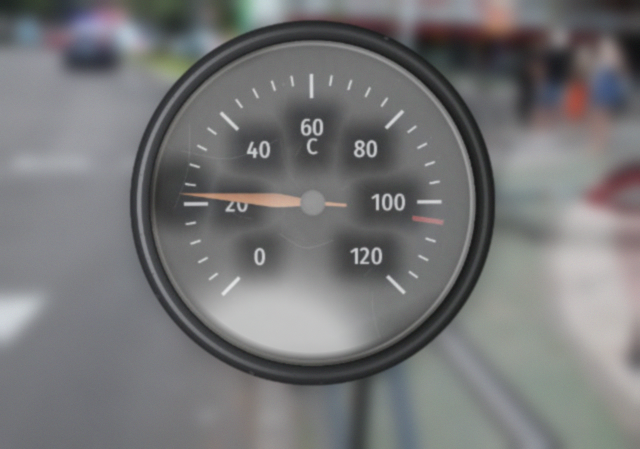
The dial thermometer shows 22 °C
